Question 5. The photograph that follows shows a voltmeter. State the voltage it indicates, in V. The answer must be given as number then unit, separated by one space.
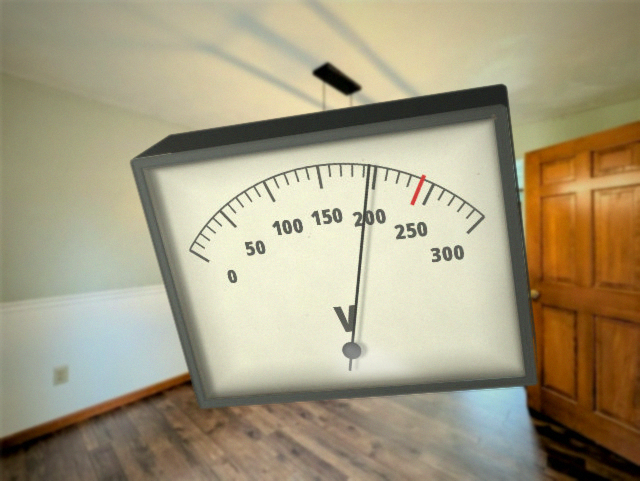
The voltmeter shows 195 V
